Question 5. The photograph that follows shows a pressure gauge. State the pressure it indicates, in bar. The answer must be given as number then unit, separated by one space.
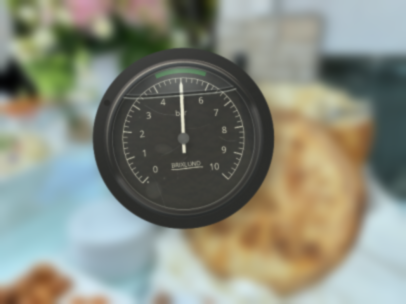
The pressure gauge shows 5 bar
